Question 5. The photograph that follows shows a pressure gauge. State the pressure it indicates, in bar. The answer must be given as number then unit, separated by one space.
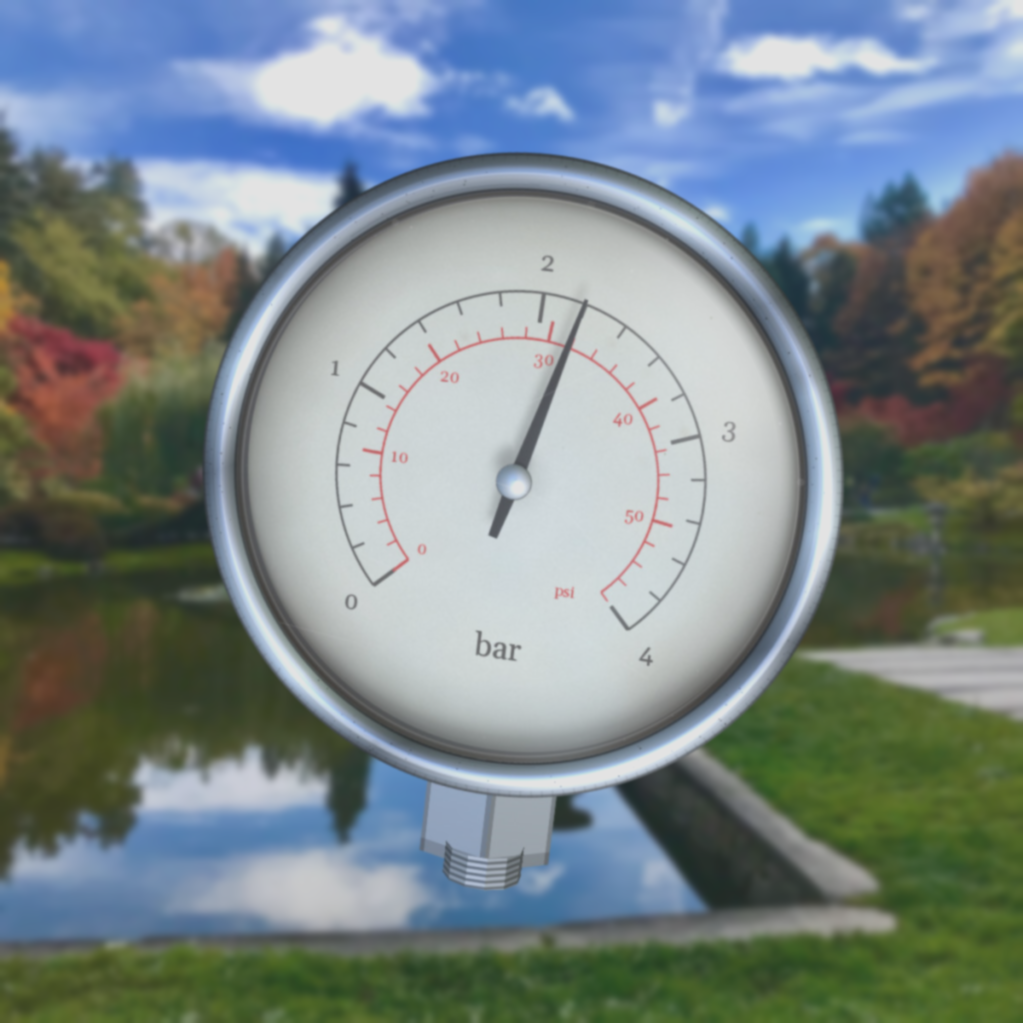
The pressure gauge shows 2.2 bar
